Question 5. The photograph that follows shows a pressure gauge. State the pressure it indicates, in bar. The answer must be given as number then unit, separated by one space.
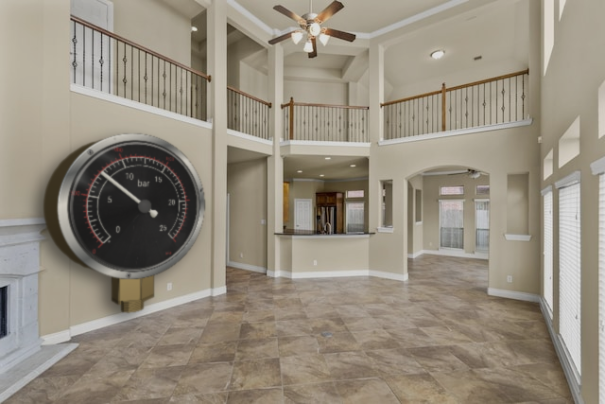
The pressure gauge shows 7.5 bar
